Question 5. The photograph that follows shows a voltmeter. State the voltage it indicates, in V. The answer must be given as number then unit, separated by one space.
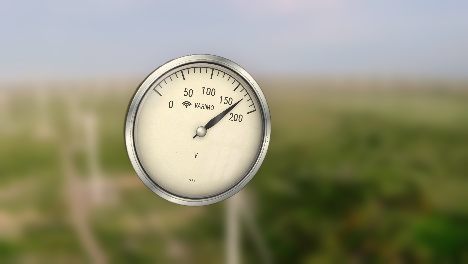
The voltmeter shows 170 V
